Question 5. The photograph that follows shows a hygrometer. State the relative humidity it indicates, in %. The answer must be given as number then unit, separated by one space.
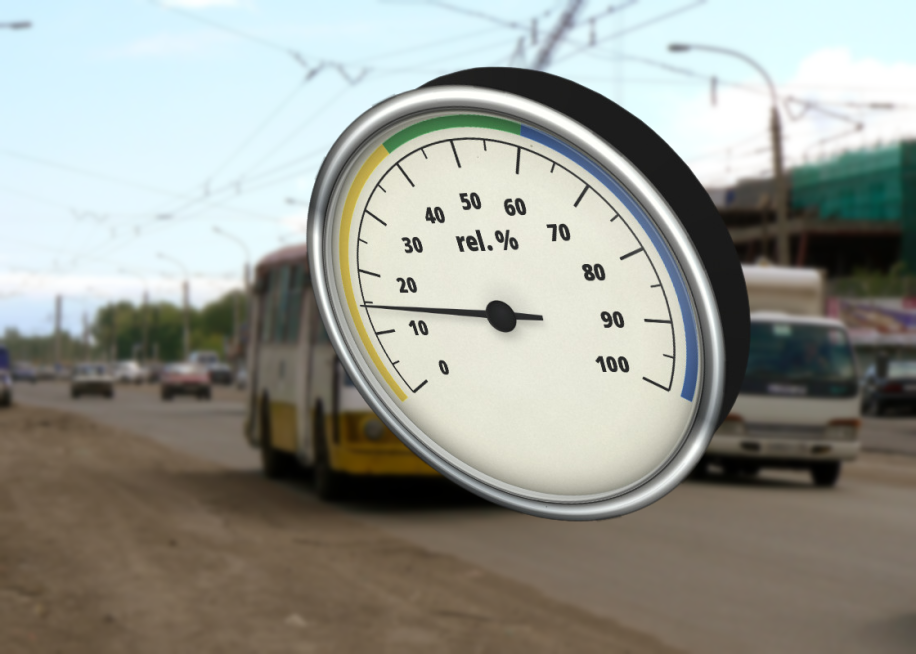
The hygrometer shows 15 %
